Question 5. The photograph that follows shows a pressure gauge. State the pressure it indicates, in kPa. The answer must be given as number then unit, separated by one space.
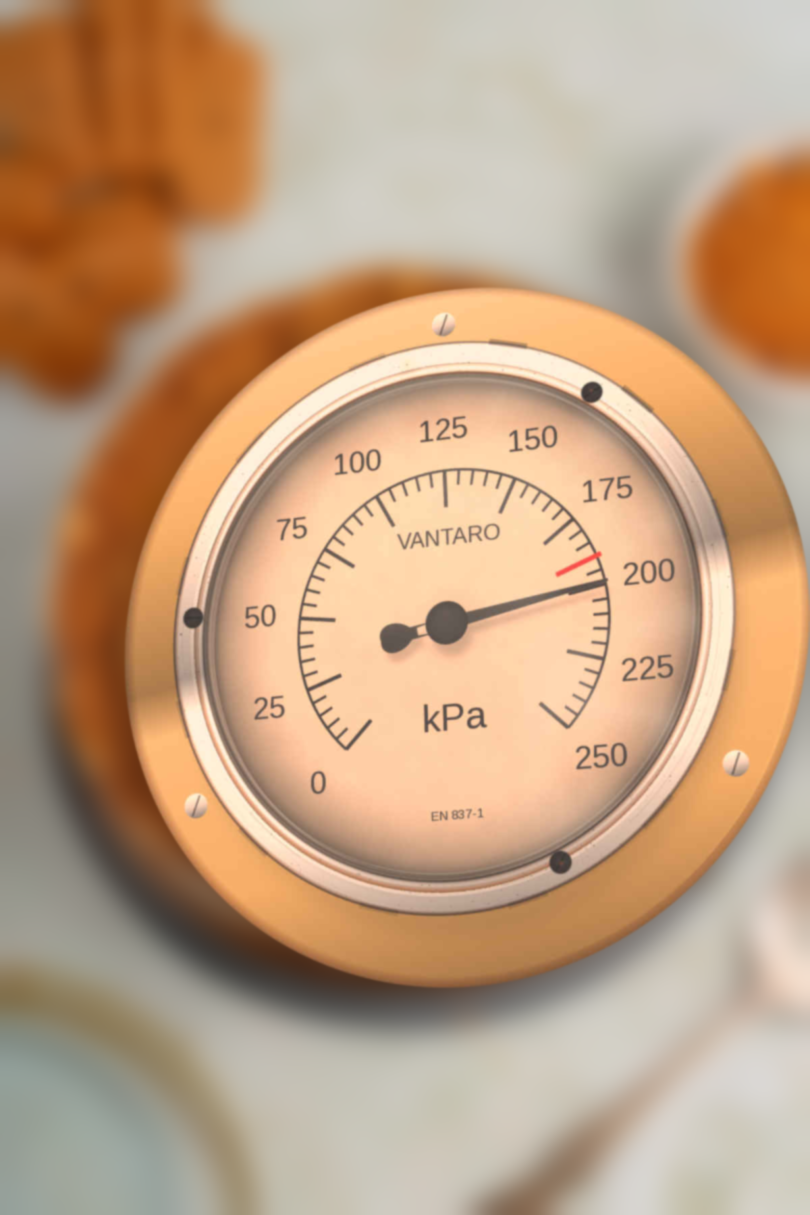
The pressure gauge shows 200 kPa
